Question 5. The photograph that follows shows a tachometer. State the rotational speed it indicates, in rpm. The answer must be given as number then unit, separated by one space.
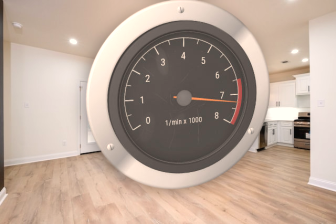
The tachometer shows 7250 rpm
